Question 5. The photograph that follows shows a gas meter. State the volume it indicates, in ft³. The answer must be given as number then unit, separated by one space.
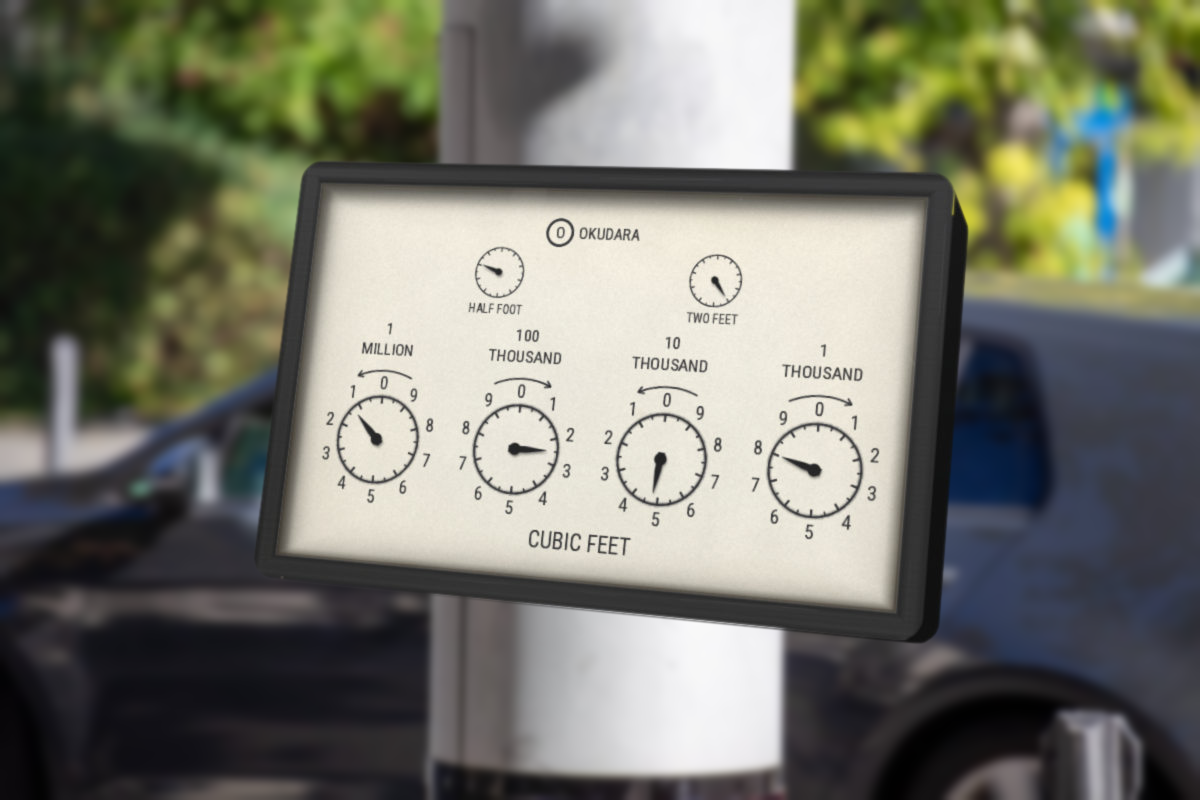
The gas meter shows 124800 ft³
